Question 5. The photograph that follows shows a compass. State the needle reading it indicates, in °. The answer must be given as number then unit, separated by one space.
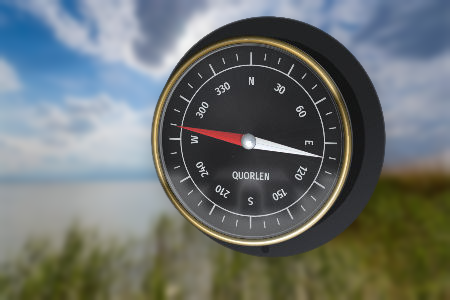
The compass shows 280 °
